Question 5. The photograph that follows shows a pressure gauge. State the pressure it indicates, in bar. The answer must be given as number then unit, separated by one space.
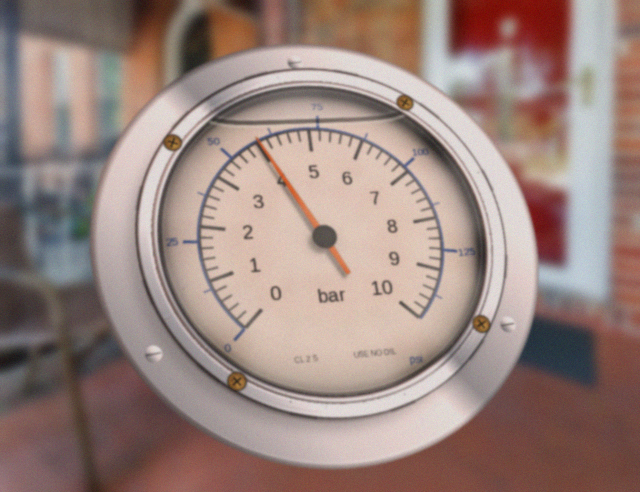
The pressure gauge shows 4 bar
